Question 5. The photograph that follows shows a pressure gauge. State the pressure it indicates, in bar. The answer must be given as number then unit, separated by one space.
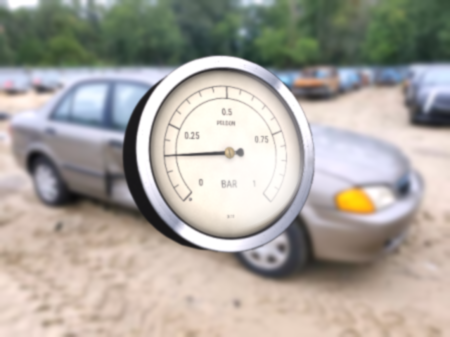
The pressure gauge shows 0.15 bar
